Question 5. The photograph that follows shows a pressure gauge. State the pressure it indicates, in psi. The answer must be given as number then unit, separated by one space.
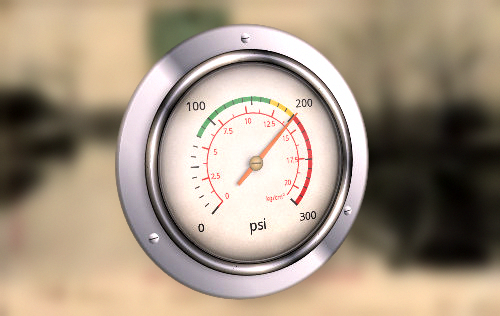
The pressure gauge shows 200 psi
